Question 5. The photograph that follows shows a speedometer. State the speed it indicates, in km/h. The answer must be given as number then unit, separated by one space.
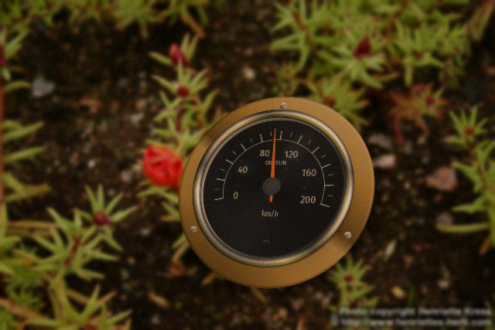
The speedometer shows 95 km/h
